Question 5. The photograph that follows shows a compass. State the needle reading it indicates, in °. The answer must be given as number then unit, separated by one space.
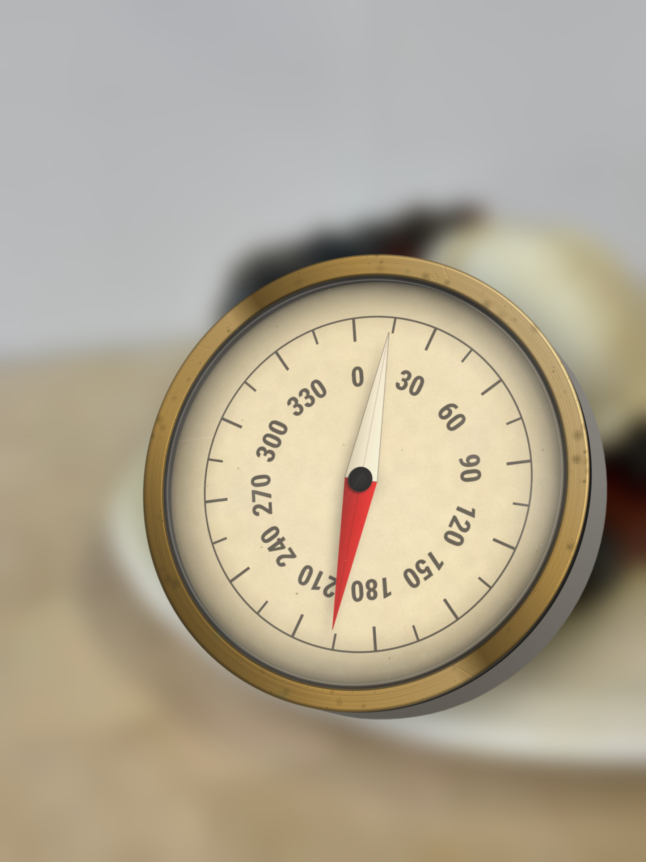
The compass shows 195 °
